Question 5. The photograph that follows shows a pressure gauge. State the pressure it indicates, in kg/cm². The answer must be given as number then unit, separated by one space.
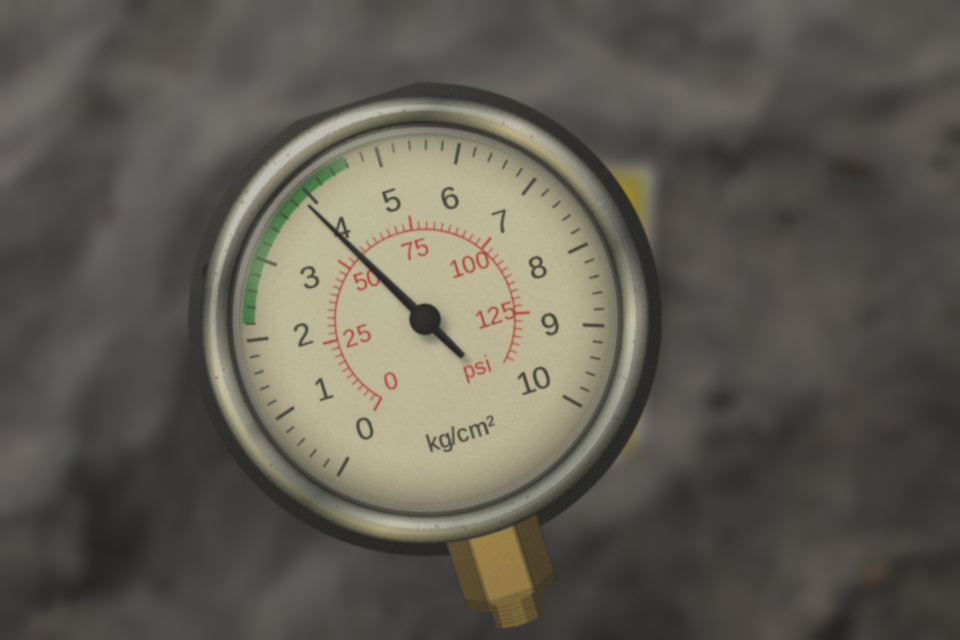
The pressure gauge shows 3.9 kg/cm²
